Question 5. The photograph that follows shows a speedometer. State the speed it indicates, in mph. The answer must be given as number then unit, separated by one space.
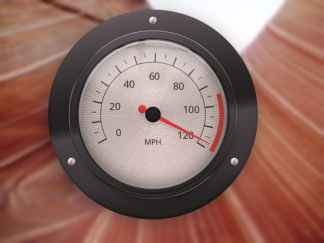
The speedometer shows 117.5 mph
